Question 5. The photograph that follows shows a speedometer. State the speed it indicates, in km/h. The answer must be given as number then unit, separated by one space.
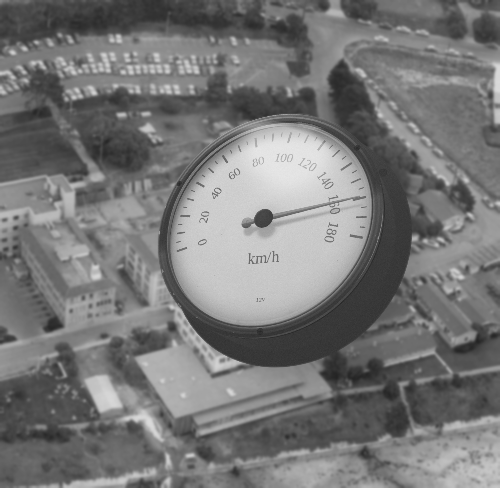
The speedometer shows 160 km/h
